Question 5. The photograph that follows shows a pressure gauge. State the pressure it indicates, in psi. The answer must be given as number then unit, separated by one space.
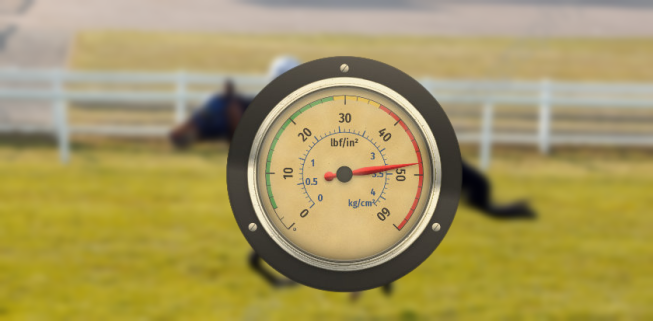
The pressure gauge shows 48 psi
